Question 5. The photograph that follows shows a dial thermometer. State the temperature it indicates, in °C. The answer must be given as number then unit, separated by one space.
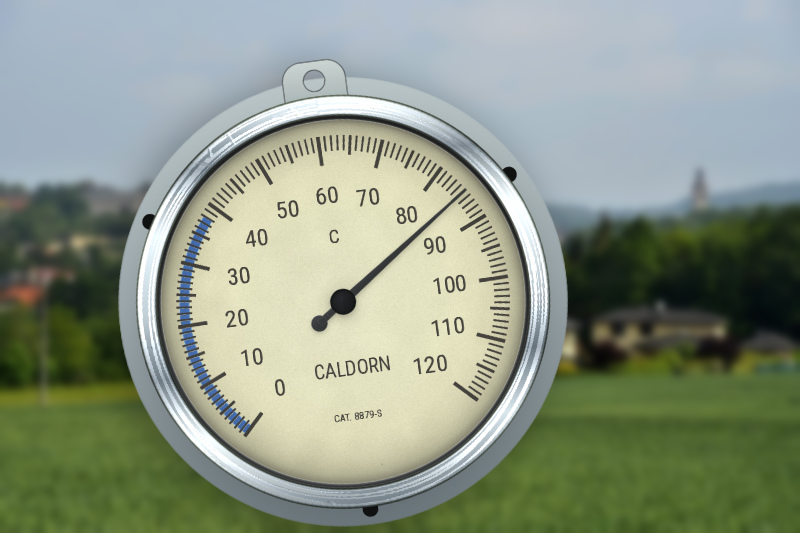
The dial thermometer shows 85 °C
